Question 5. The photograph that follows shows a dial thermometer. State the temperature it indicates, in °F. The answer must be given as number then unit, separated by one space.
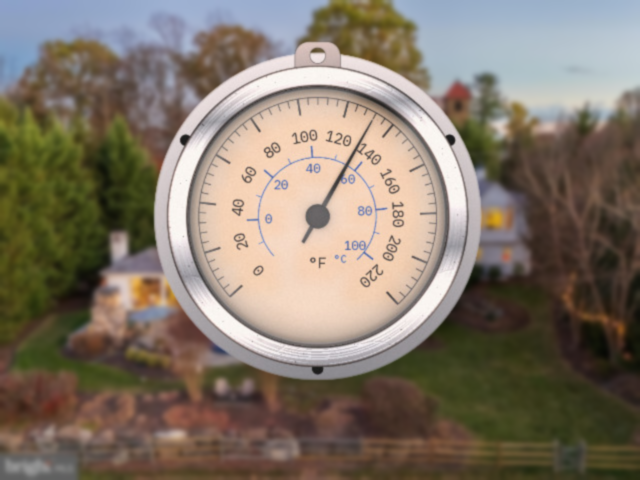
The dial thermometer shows 132 °F
